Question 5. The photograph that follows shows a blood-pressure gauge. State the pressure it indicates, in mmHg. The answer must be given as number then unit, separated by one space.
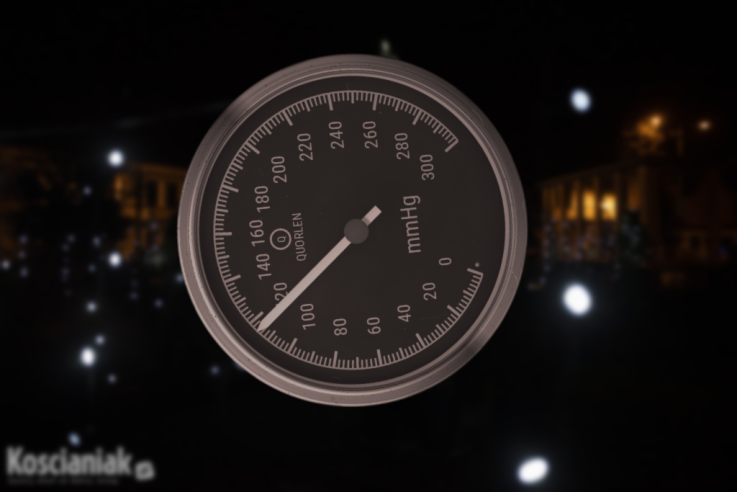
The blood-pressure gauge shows 116 mmHg
